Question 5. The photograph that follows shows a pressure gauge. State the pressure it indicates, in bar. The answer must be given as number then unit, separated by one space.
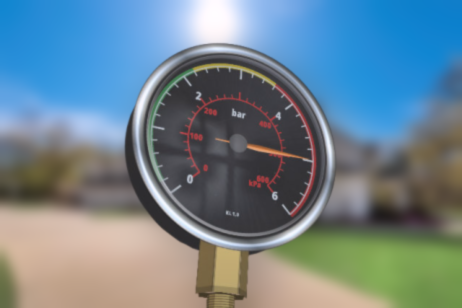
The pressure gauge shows 5 bar
